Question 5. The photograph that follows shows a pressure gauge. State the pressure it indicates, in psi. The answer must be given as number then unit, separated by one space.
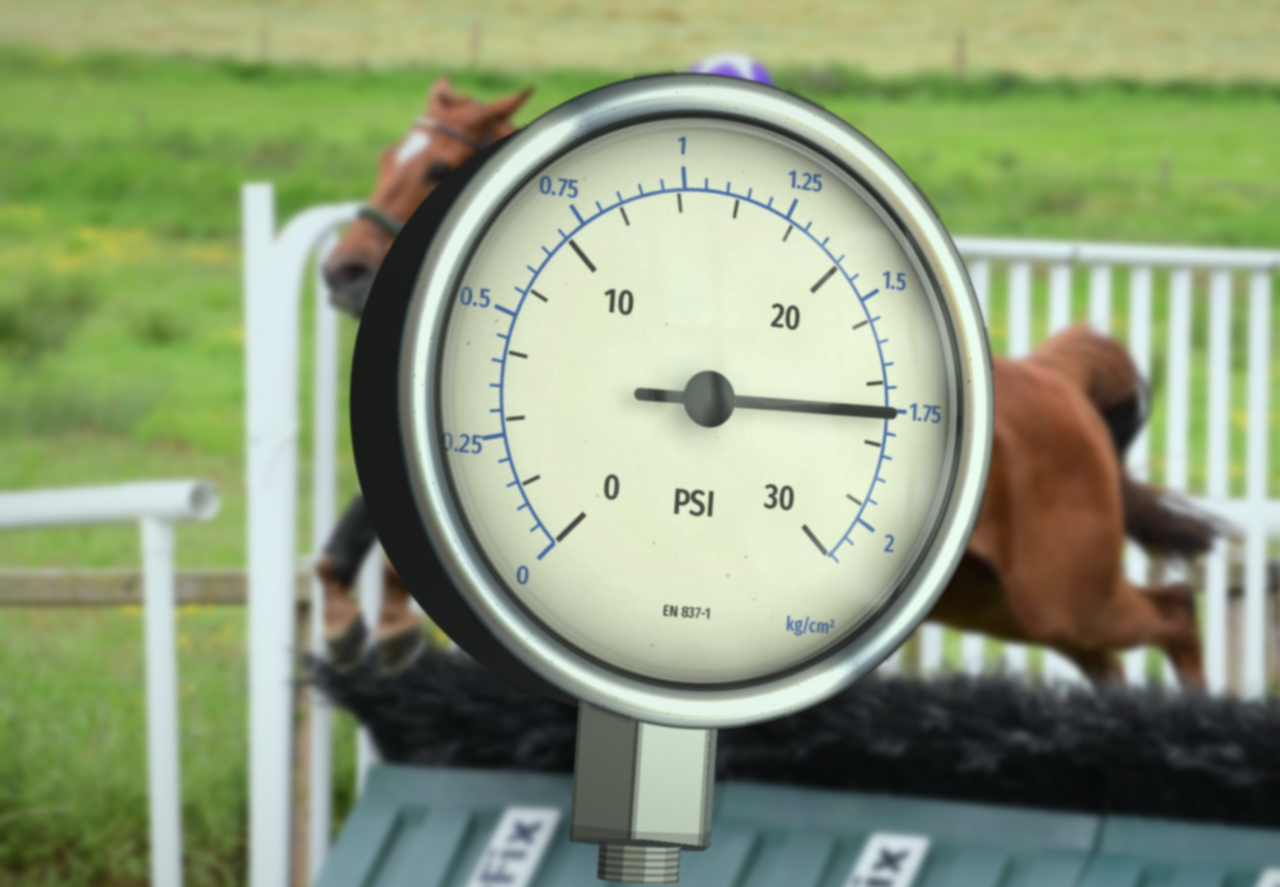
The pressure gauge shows 25 psi
